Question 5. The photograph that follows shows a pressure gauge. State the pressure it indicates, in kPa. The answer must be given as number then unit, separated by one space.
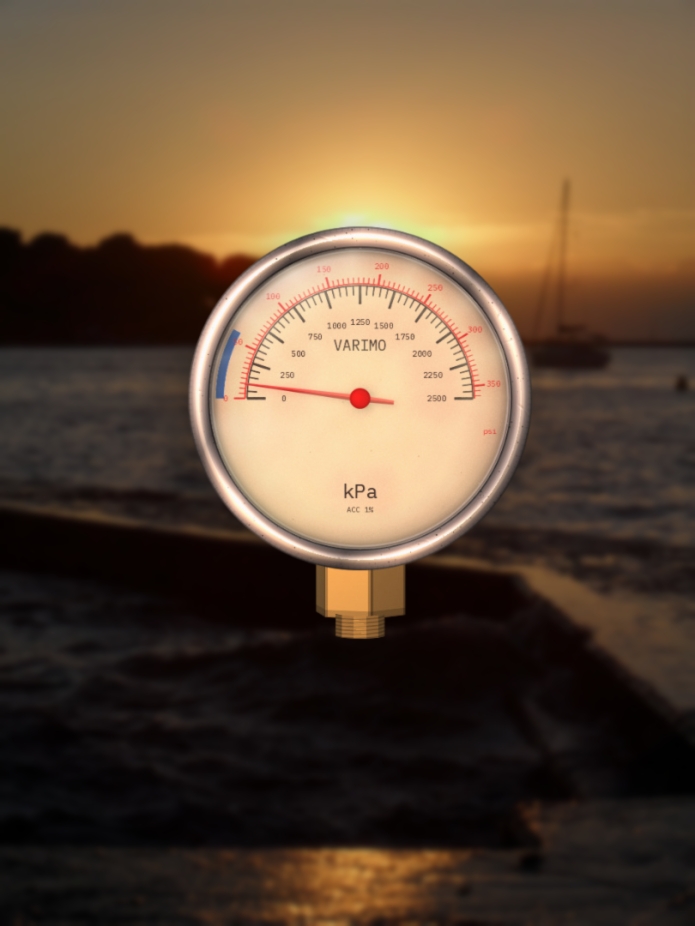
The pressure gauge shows 100 kPa
